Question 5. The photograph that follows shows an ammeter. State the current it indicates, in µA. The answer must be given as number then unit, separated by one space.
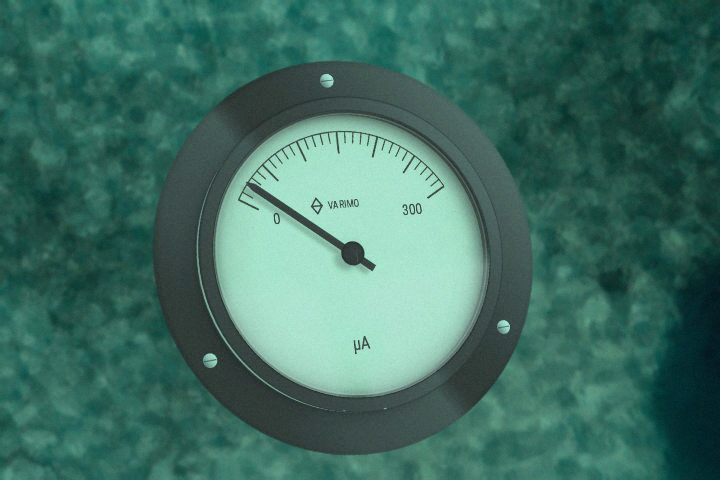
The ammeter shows 20 µA
